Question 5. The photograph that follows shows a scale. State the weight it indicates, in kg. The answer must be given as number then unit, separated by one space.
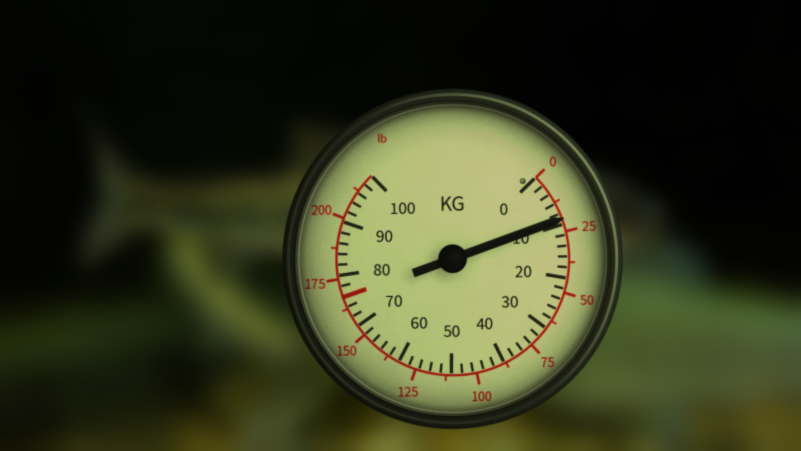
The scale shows 9 kg
